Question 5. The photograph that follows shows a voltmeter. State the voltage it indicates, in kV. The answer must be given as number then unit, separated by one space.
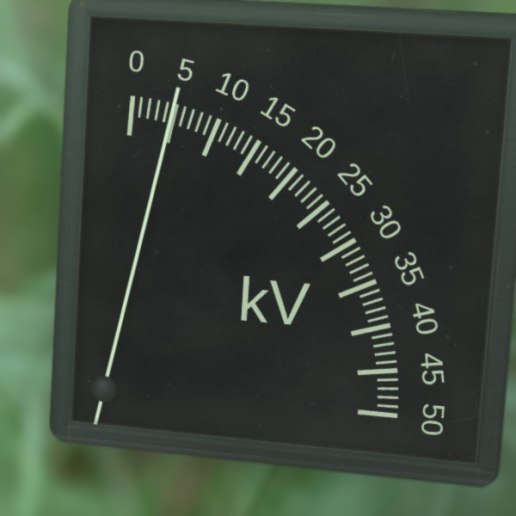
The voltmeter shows 5 kV
